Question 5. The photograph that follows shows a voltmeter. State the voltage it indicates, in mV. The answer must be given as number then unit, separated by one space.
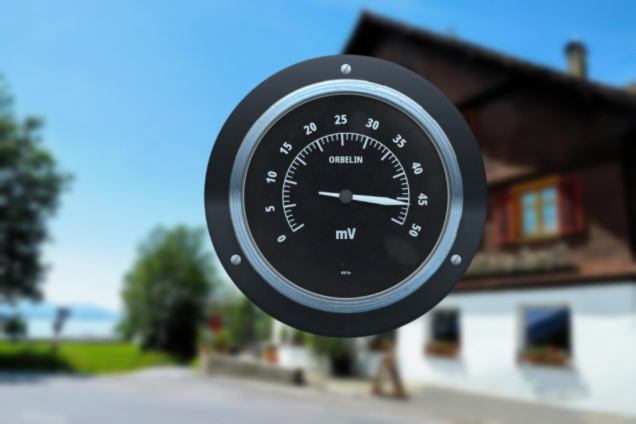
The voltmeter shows 46 mV
